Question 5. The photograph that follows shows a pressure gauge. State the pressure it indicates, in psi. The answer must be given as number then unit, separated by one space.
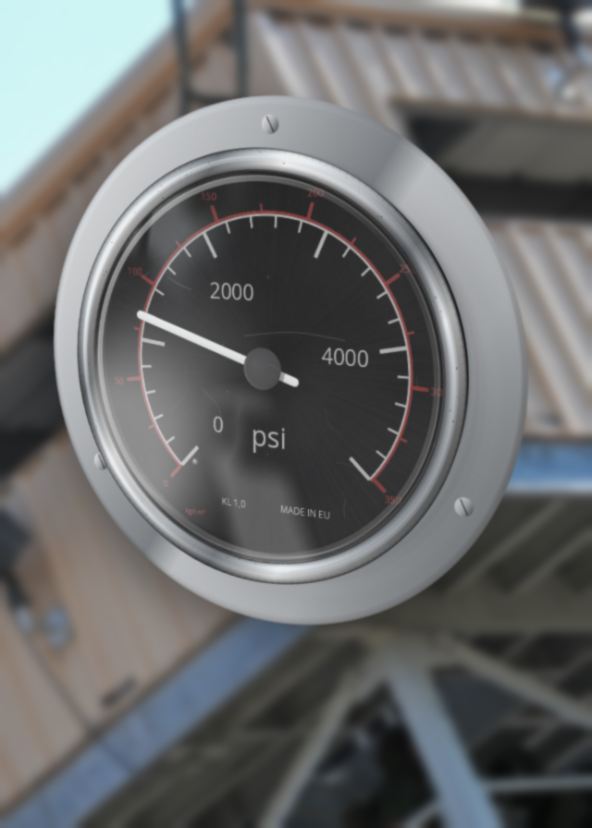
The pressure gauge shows 1200 psi
